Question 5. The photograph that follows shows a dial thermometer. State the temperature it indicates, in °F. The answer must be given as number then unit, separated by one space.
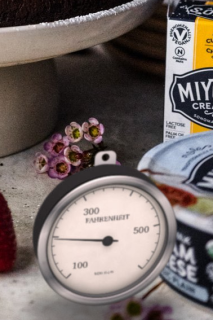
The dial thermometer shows 200 °F
